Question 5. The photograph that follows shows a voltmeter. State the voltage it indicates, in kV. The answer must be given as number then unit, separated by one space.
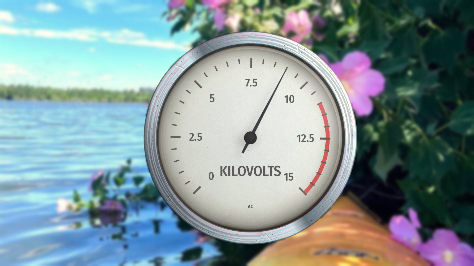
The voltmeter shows 9 kV
